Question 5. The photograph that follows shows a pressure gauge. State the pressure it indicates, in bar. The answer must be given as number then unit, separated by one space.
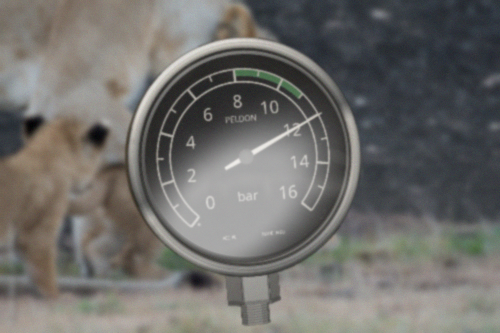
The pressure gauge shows 12 bar
